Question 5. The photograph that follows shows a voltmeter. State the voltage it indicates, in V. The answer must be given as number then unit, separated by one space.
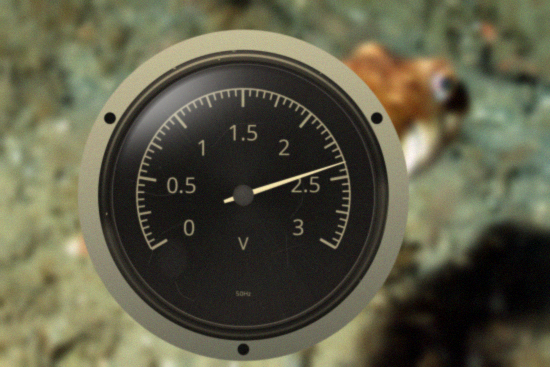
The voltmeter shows 2.4 V
